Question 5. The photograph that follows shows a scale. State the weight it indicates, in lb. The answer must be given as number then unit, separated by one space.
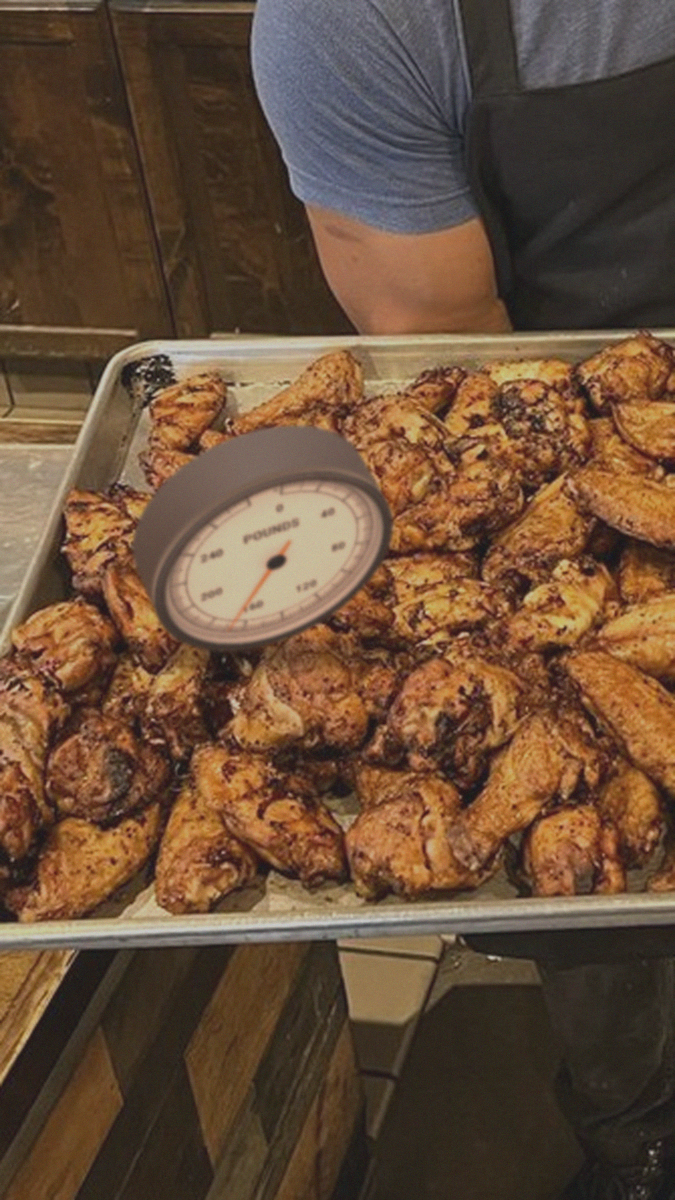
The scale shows 170 lb
